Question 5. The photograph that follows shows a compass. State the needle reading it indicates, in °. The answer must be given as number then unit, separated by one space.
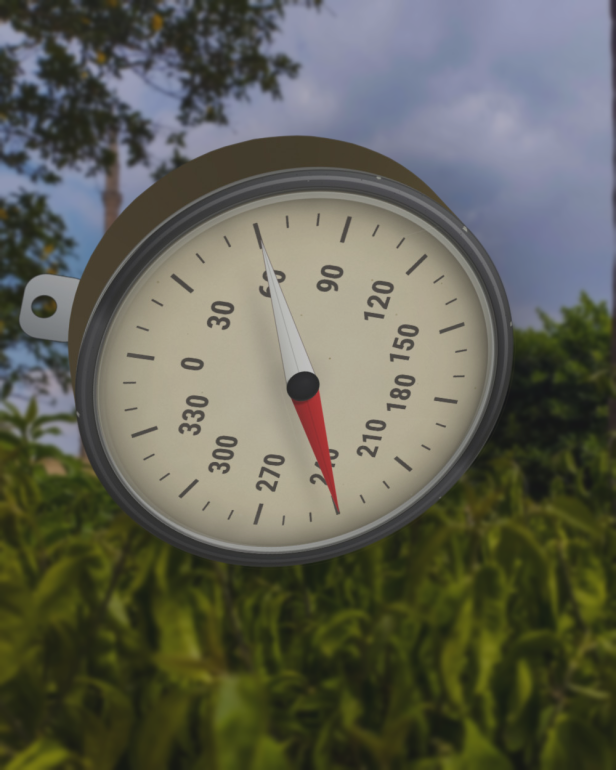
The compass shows 240 °
